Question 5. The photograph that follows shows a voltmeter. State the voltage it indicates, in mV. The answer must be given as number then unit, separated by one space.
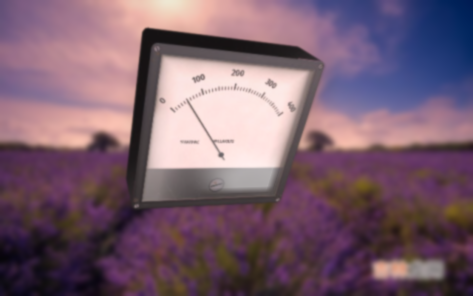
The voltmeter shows 50 mV
